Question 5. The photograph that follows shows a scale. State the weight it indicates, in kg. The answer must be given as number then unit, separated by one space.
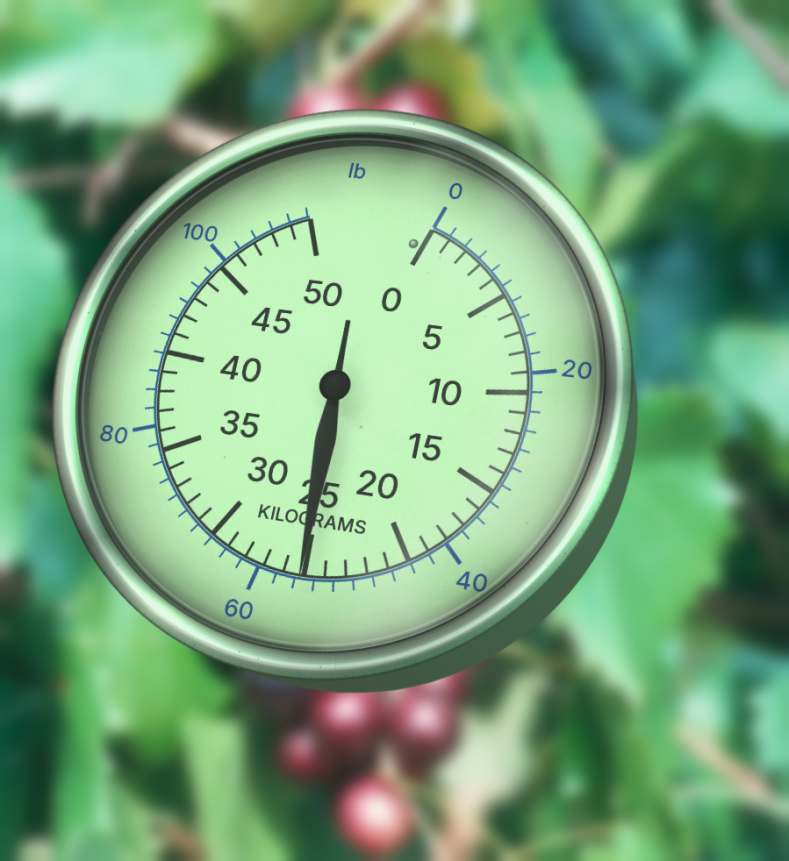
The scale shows 25 kg
